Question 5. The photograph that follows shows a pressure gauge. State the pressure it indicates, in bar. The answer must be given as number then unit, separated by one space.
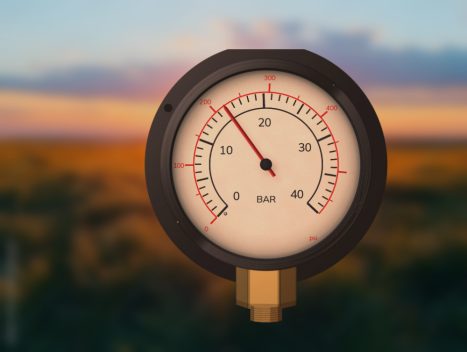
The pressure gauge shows 15 bar
